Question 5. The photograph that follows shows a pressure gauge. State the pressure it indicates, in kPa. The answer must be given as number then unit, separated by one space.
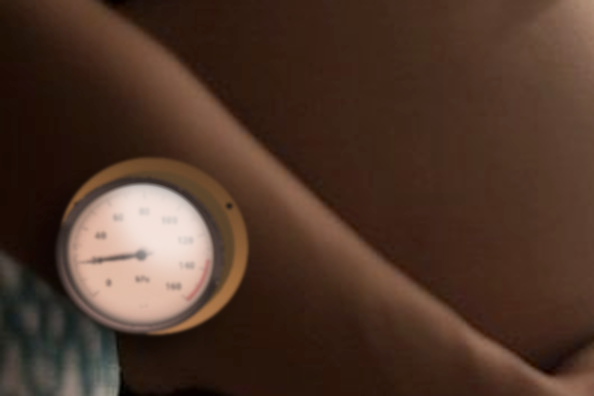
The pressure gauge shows 20 kPa
